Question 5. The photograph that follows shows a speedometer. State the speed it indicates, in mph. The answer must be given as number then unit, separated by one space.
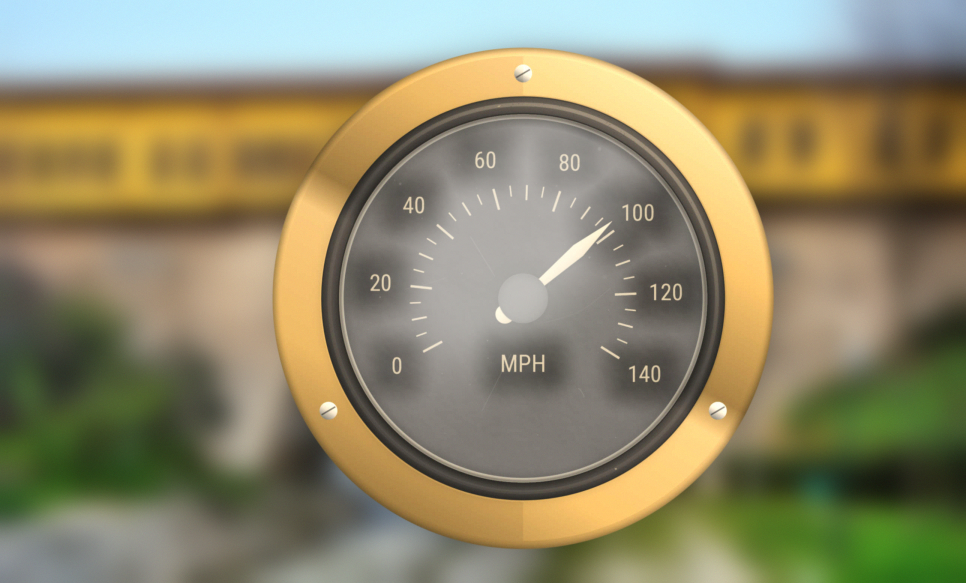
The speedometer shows 97.5 mph
